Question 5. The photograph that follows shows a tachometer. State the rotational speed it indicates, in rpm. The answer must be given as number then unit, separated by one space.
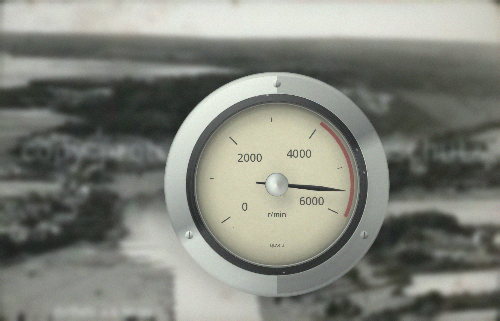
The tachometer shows 5500 rpm
